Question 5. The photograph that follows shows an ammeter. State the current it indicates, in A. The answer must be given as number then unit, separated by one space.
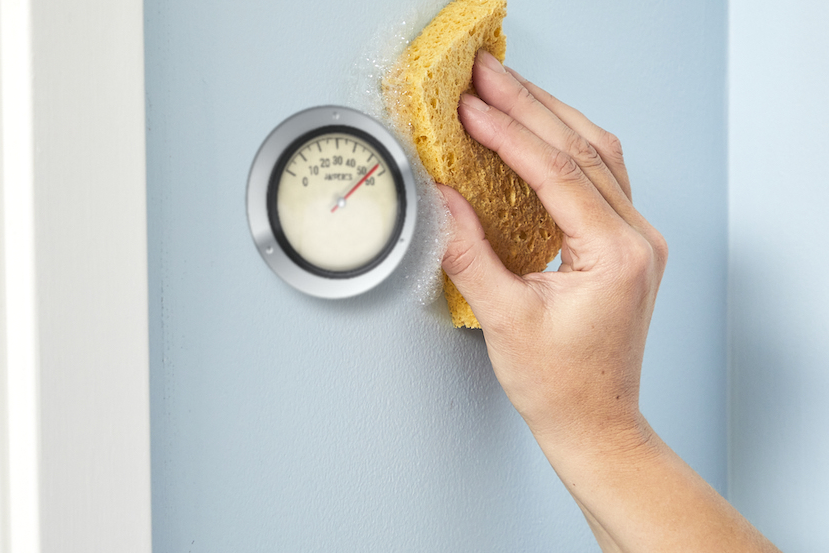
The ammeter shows 55 A
